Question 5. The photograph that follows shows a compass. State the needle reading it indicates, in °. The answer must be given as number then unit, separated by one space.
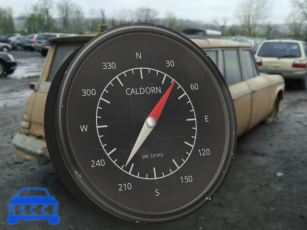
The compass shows 40 °
